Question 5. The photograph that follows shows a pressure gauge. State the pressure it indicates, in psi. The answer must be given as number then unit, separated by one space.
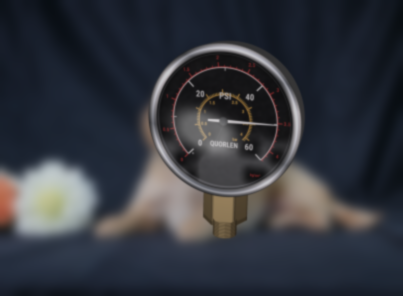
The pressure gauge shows 50 psi
